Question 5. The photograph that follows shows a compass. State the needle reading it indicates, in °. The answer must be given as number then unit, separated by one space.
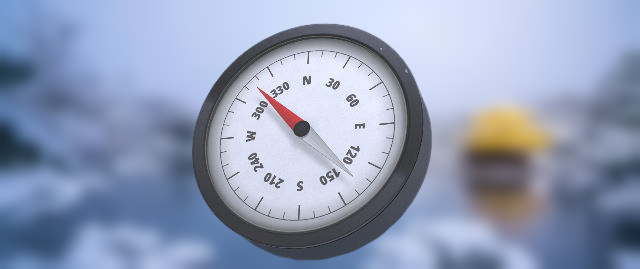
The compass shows 315 °
